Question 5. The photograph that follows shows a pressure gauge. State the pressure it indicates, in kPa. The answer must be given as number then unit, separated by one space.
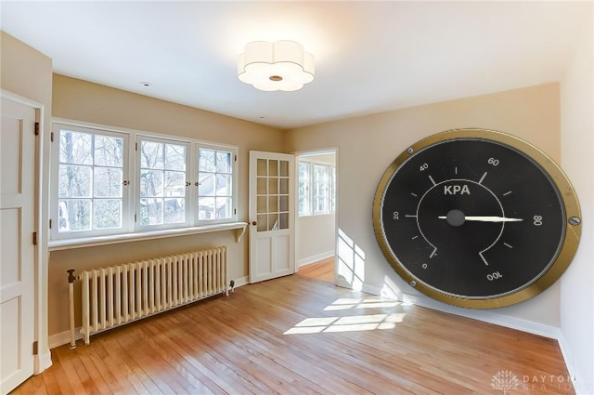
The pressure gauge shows 80 kPa
